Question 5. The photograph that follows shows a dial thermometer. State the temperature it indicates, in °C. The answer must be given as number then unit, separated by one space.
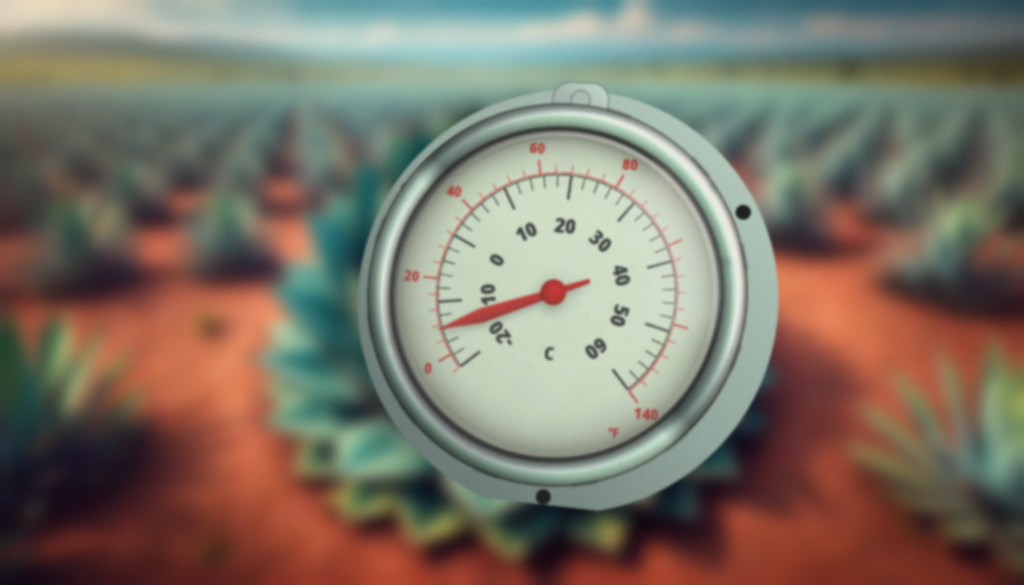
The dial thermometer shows -14 °C
